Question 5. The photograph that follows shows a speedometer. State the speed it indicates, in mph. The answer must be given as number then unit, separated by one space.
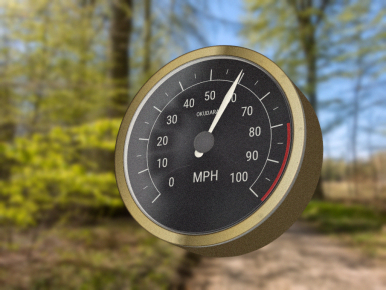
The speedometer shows 60 mph
